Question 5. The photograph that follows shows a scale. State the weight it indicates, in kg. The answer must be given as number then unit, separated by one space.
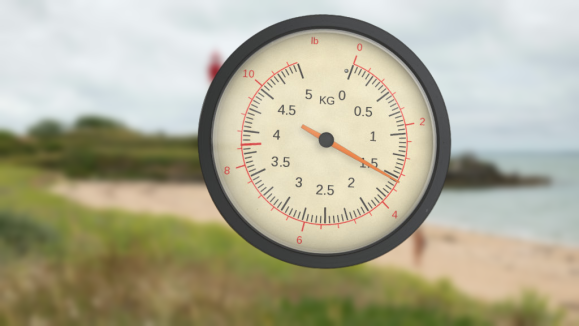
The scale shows 1.55 kg
